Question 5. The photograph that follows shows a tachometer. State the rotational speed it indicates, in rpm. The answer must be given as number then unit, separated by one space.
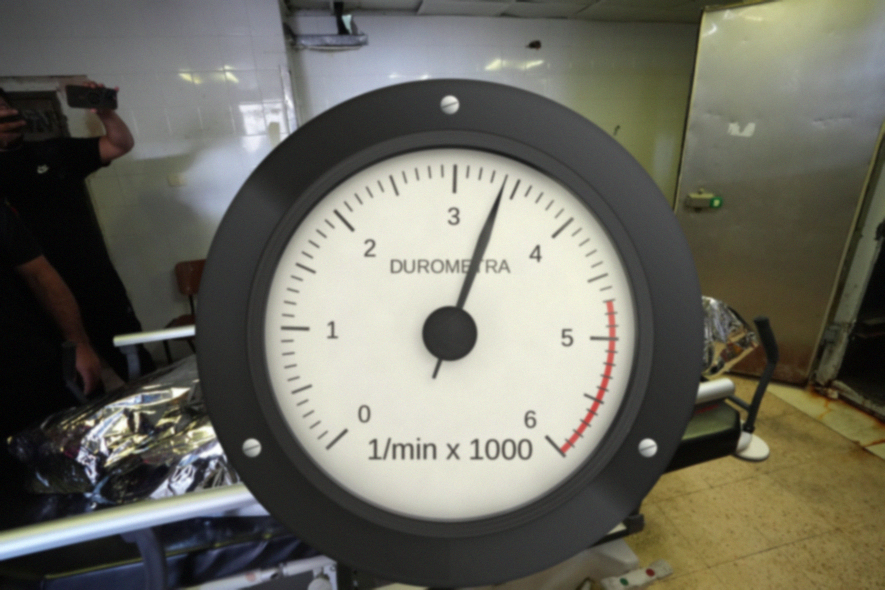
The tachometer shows 3400 rpm
